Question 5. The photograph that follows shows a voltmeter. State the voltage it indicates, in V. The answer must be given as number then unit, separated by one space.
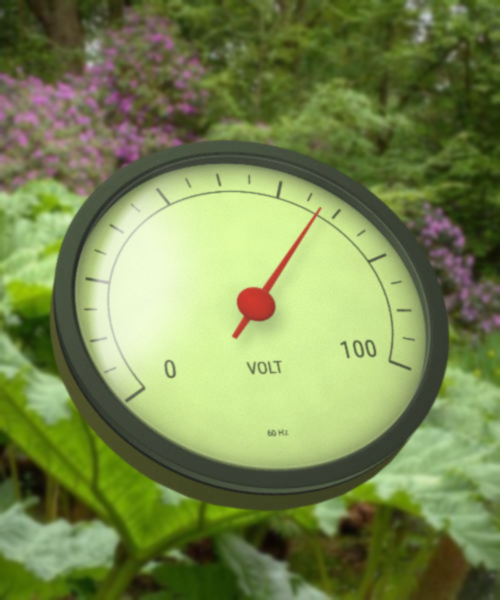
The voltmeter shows 67.5 V
